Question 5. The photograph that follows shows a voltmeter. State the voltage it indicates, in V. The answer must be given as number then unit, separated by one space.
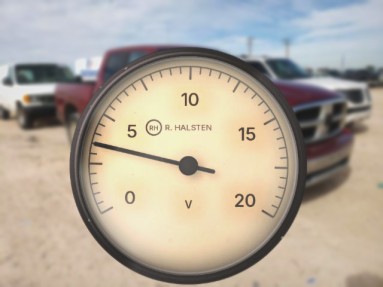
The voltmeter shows 3.5 V
